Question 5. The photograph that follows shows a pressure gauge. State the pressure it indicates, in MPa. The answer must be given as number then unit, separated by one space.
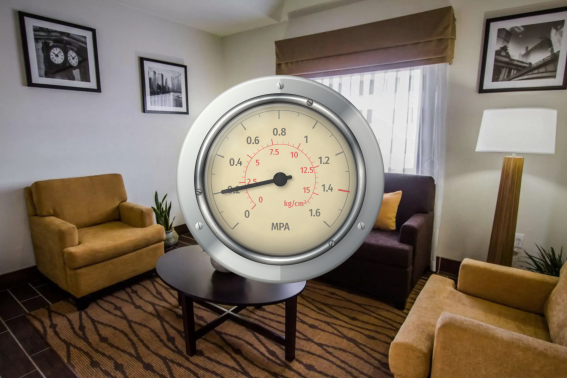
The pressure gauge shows 0.2 MPa
